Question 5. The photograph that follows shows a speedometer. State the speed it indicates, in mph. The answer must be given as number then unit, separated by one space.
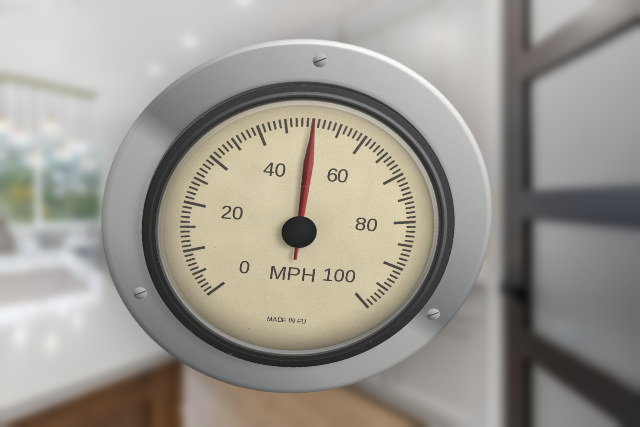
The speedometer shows 50 mph
